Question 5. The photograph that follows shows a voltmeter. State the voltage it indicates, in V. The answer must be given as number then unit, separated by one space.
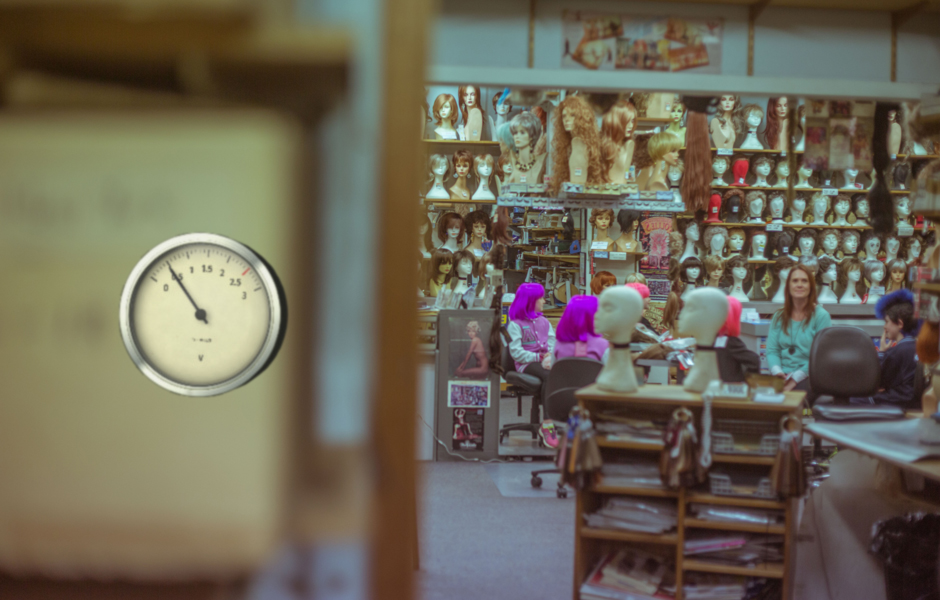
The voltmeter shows 0.5 V
